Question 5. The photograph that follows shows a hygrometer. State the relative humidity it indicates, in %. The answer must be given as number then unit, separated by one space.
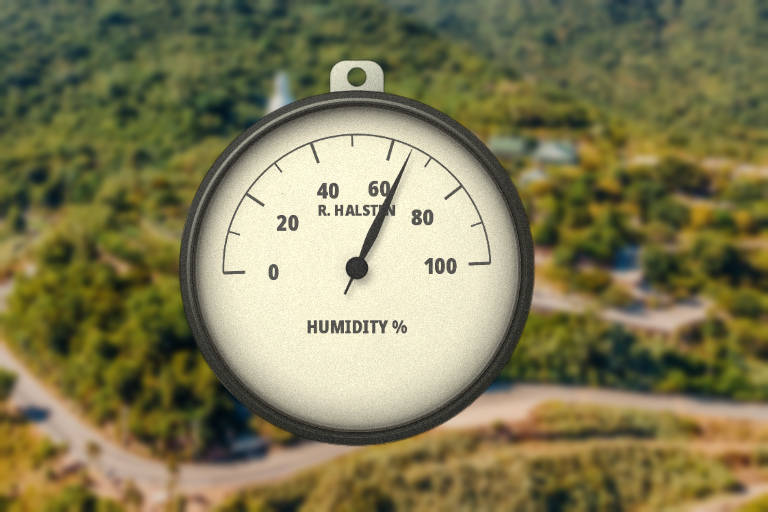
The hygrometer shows 65 %
